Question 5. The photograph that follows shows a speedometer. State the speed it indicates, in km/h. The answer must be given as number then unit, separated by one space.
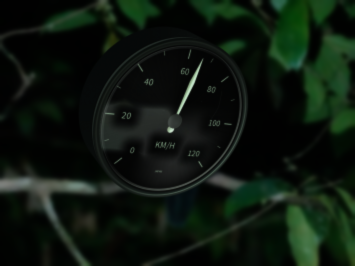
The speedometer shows 65 km/h
